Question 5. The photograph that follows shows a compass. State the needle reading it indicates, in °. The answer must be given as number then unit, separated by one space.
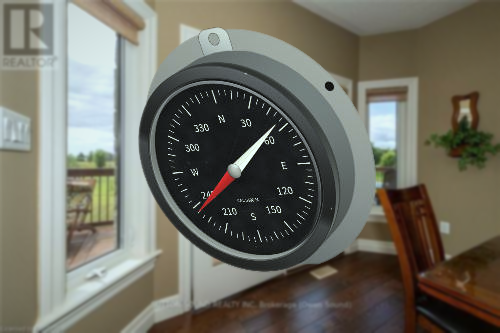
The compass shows 235 °
